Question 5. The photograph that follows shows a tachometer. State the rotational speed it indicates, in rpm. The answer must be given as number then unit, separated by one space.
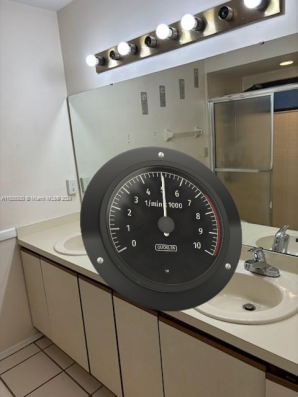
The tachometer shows 5000 rpm
